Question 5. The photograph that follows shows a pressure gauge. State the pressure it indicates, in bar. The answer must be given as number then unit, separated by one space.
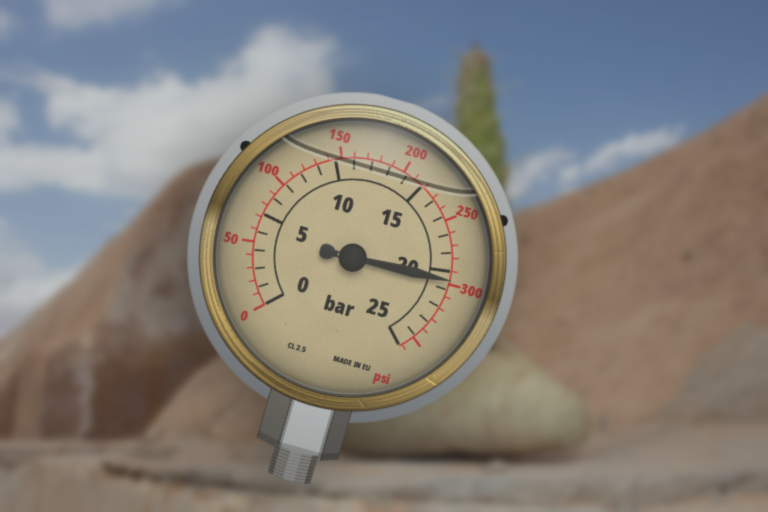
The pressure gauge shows 20.5 bar
